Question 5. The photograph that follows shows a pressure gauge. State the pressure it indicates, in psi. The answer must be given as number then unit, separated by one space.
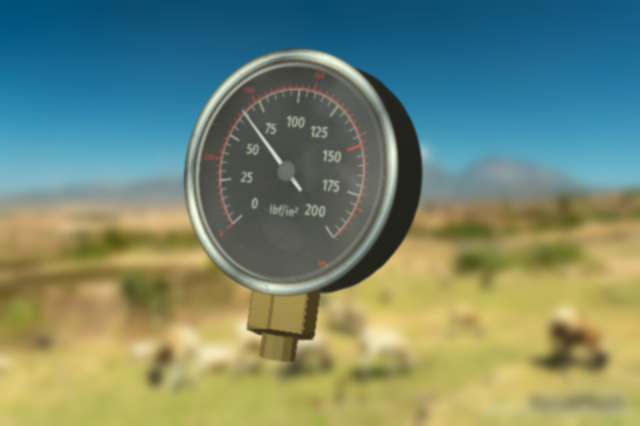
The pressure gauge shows 65 psi
